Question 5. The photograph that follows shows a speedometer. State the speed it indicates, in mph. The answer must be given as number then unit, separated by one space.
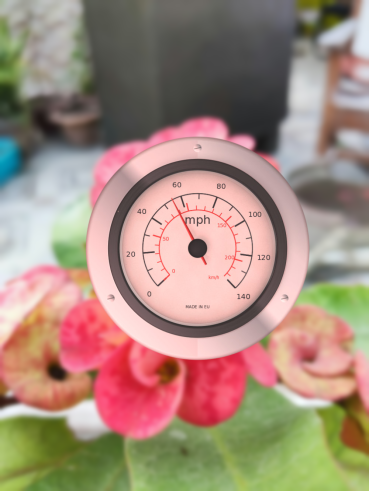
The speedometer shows 55 mph
